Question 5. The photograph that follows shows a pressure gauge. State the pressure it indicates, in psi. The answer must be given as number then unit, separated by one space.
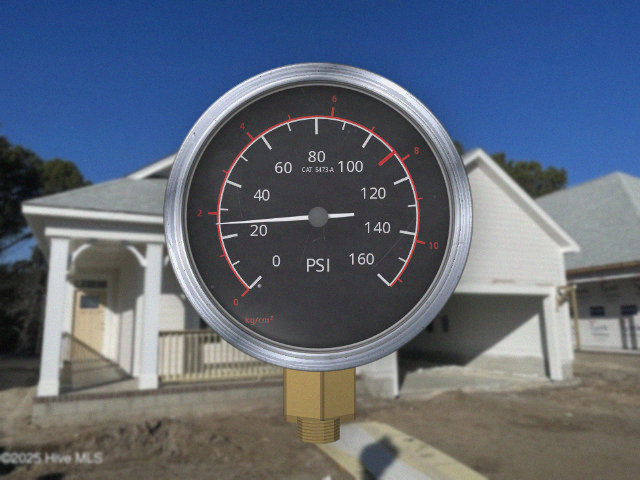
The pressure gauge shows 25 psi
